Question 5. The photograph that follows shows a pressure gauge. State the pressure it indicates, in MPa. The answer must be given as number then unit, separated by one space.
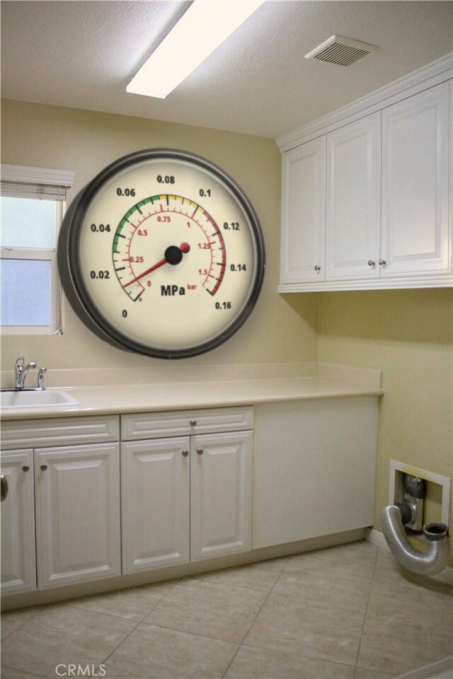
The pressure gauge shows 0.01 MPa
